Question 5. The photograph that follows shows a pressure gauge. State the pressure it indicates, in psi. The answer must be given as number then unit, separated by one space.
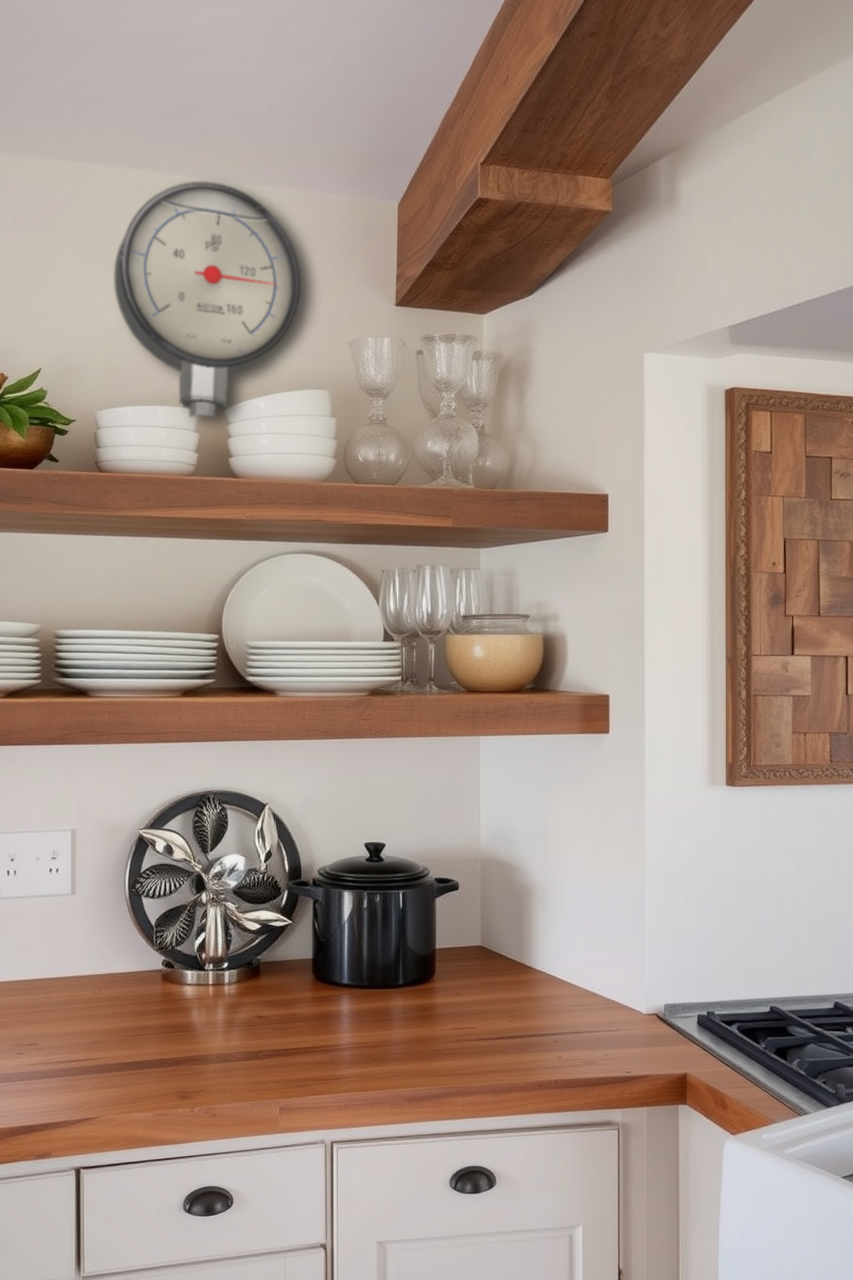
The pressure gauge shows 130 psi
